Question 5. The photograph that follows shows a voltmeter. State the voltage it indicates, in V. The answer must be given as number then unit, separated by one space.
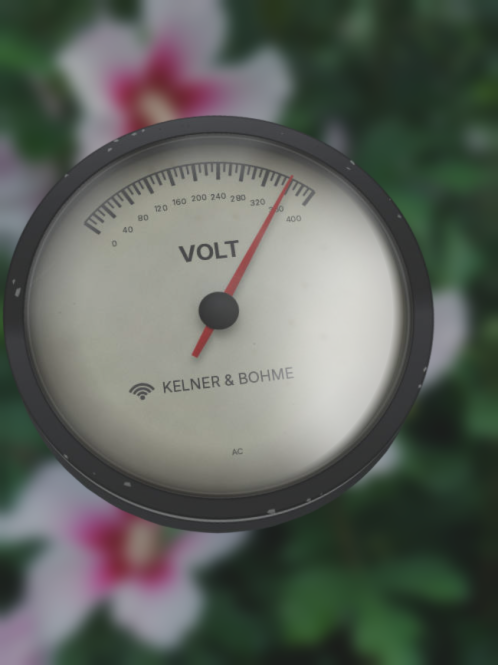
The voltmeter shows 360 V
